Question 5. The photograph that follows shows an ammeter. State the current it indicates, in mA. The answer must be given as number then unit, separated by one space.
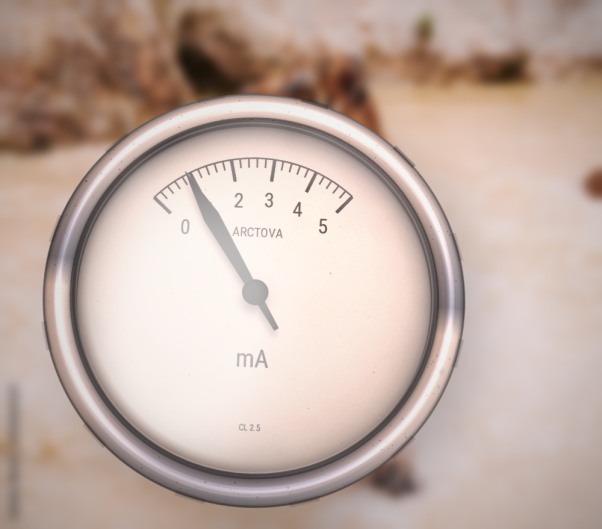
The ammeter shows 0.9 mA
